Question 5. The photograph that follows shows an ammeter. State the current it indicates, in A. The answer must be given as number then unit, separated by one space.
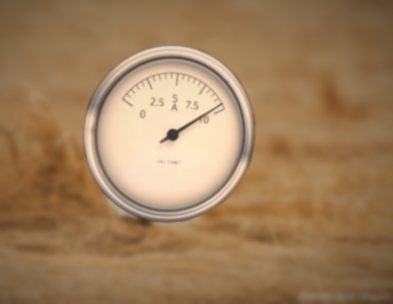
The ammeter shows 9.5 A
